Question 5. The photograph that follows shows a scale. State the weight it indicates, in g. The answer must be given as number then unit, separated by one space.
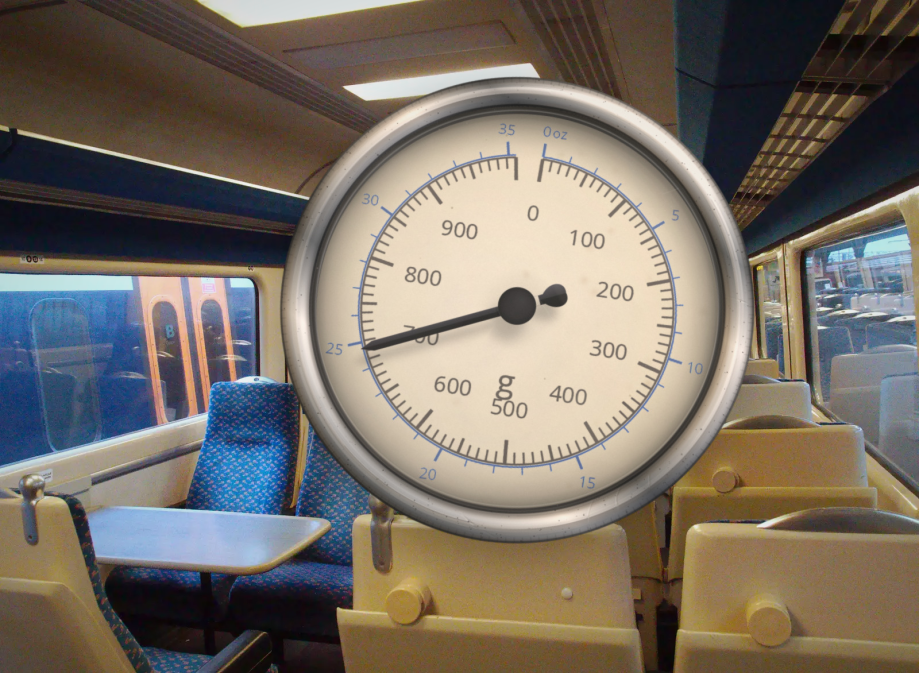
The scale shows 700 g
